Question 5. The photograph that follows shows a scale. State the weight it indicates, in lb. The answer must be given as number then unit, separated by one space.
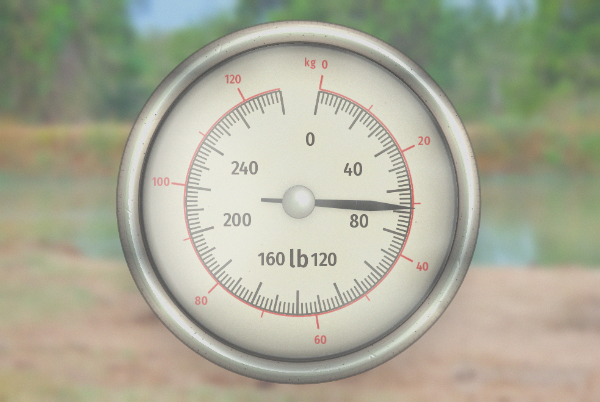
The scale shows 68 lb
